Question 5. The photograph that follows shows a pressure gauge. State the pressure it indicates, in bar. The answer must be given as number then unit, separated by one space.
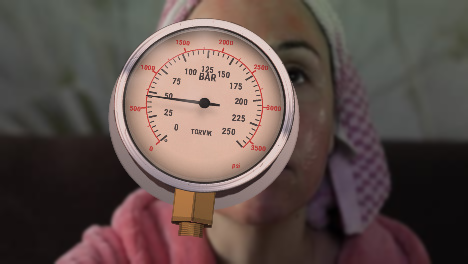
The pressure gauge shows 45 bar
